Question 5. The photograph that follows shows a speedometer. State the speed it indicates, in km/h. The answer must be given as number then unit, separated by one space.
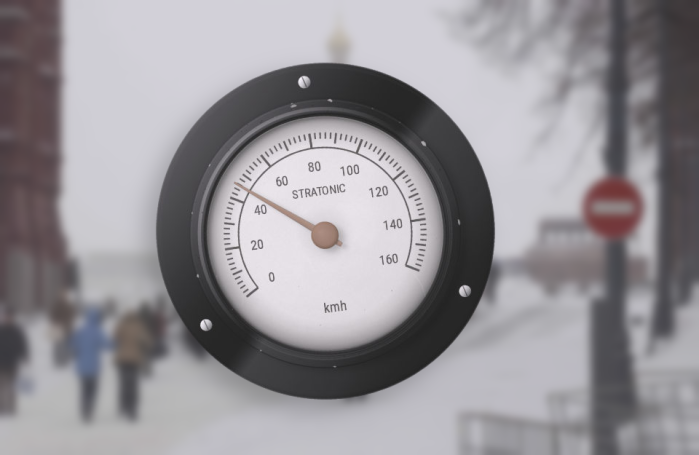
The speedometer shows 46 km/h
